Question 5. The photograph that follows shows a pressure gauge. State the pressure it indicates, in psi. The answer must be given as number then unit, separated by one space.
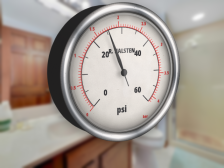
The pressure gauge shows 25 psi
